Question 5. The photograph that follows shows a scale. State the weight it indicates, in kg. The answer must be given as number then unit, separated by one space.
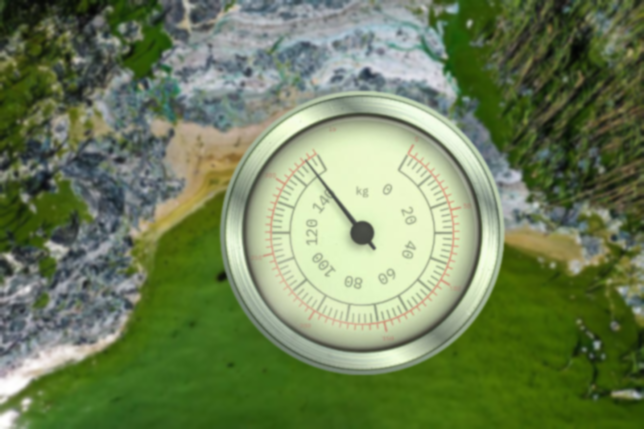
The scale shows 146 kg
